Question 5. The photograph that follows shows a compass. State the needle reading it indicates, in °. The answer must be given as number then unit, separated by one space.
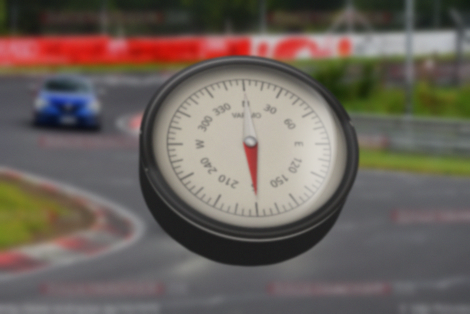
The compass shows 180 °
